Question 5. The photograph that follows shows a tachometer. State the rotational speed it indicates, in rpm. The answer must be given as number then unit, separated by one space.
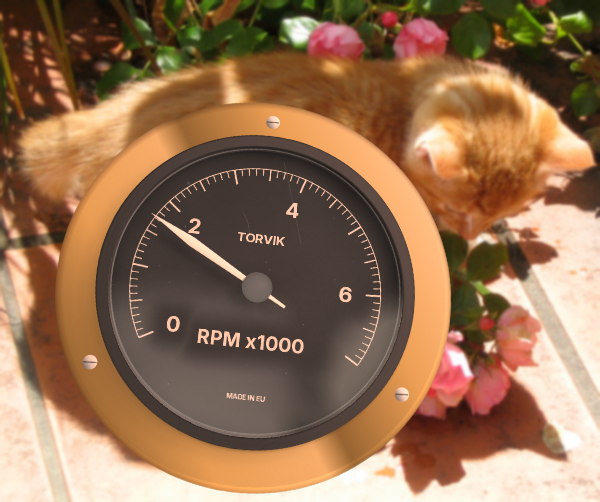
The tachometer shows 1700 rpm
